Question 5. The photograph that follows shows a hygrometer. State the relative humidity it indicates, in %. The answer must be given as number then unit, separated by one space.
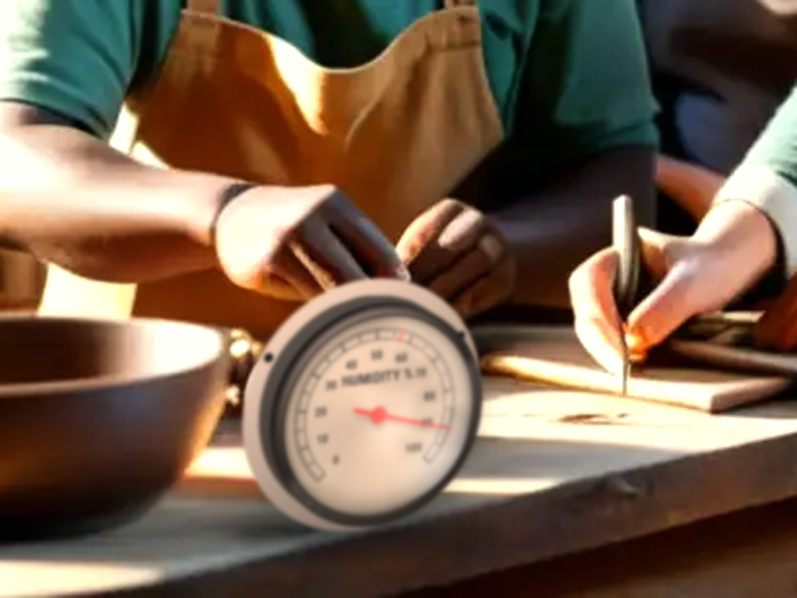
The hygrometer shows 90 %
